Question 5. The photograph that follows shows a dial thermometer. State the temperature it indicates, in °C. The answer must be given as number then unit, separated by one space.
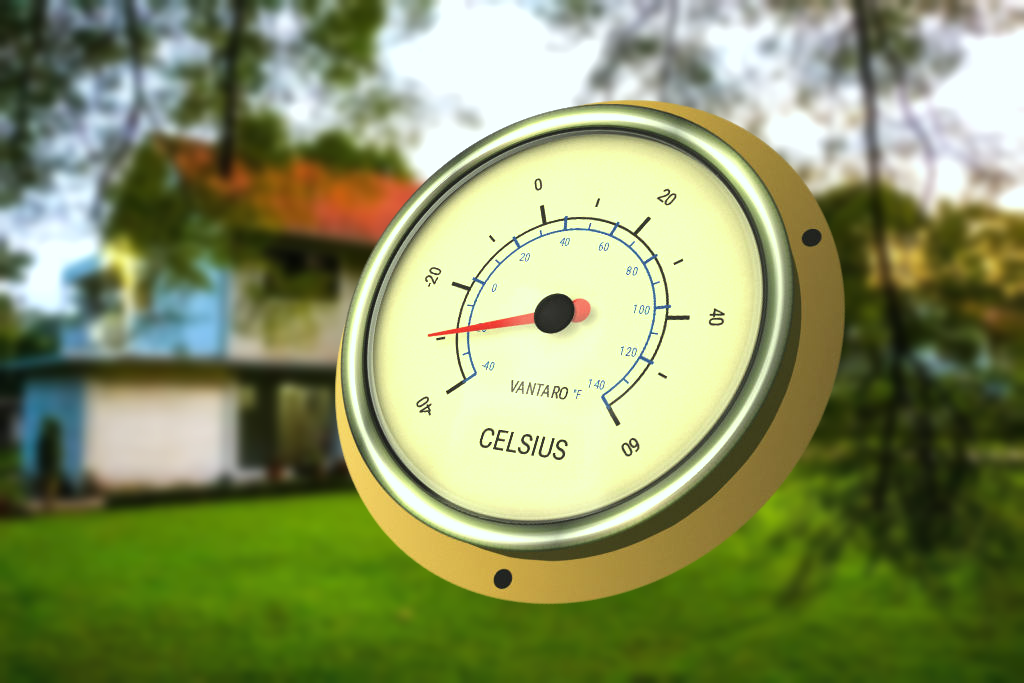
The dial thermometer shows -30 °C
